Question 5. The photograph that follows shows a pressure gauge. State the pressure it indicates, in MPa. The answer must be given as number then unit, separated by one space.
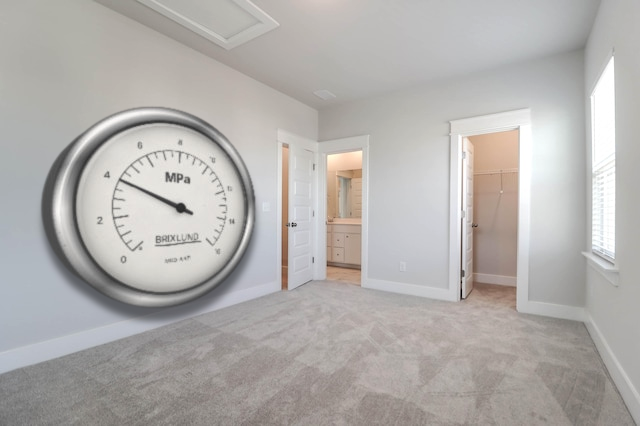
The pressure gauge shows 4 MPa
